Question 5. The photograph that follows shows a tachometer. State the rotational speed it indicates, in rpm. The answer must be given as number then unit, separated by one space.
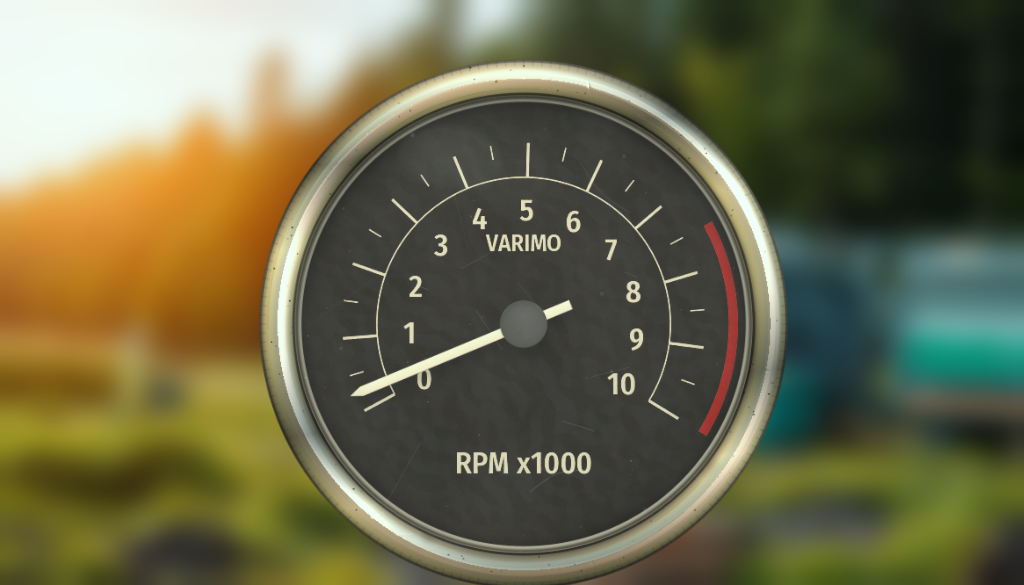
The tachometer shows 250 rpm
